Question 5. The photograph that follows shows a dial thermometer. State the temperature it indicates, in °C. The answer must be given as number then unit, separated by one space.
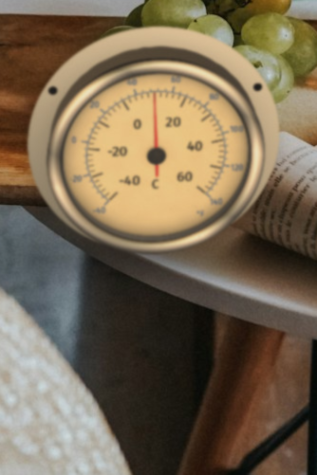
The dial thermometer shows 10 °C
